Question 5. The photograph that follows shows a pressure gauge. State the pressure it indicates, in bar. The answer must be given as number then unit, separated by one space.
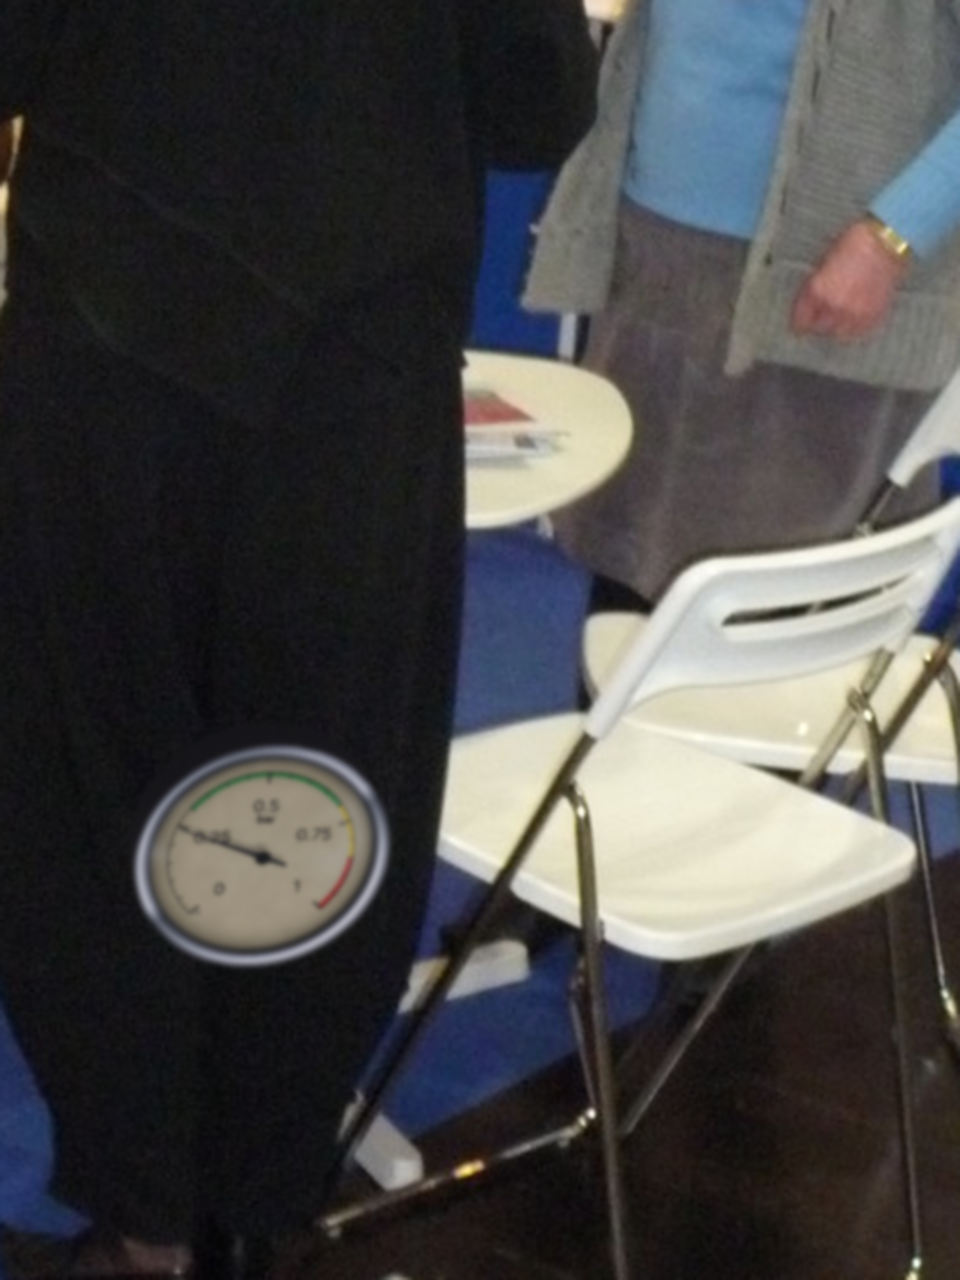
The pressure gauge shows 0.25 bar
